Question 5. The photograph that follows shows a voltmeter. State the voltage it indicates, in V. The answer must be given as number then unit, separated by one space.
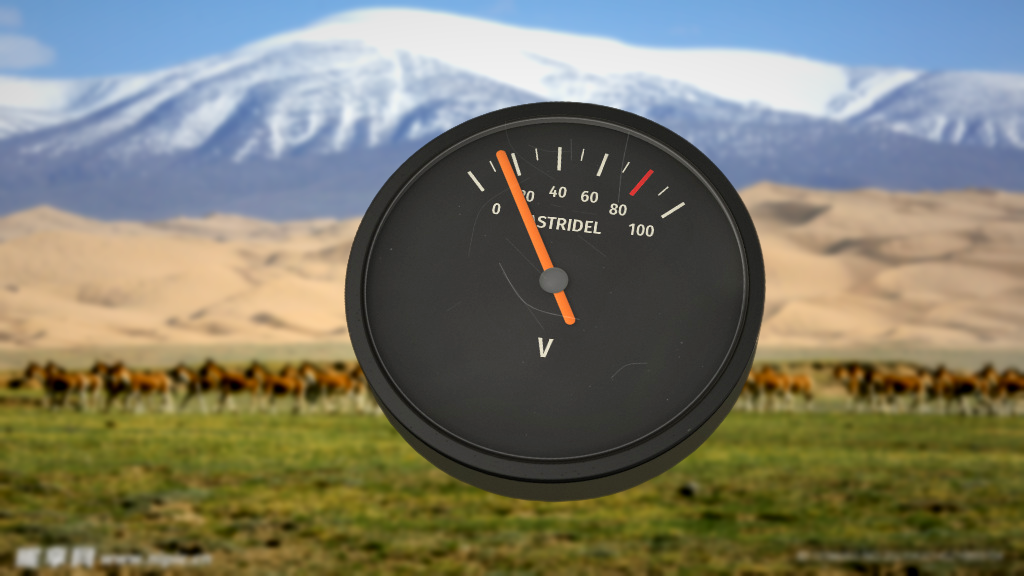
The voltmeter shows 15 V
